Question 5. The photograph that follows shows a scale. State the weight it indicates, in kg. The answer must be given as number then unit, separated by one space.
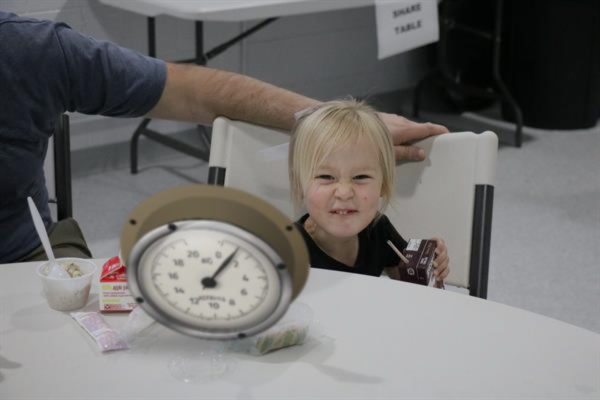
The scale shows 1 kg
